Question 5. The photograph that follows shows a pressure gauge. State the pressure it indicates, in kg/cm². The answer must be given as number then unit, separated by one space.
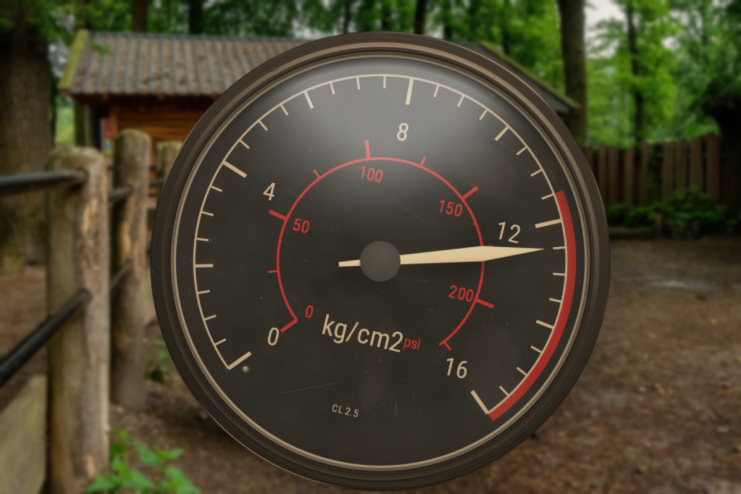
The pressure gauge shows 12.5 kg/cm²
